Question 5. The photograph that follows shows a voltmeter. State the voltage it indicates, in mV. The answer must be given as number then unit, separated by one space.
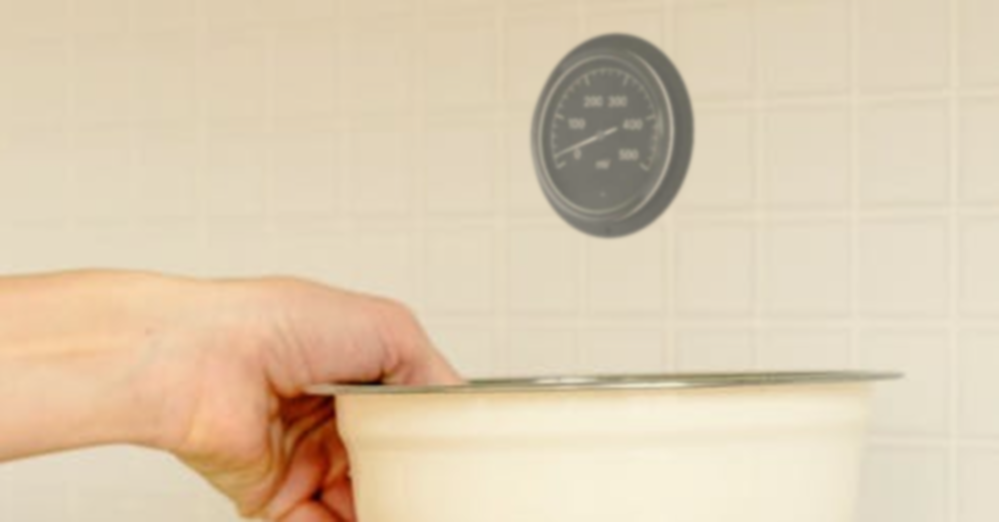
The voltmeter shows 20 mV
